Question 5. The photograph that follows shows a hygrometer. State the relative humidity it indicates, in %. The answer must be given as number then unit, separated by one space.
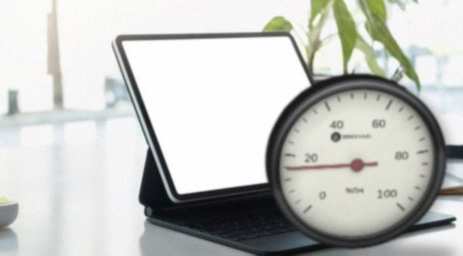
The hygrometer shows 16 %
